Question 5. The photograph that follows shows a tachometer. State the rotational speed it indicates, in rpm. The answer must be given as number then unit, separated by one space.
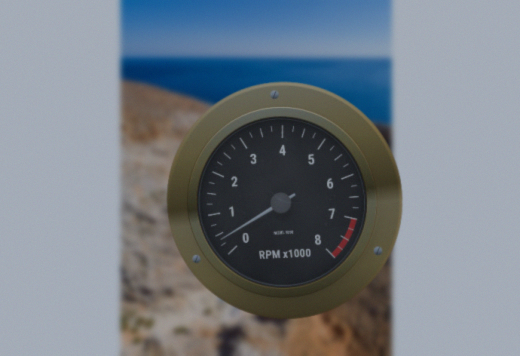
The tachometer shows 375 rpm
